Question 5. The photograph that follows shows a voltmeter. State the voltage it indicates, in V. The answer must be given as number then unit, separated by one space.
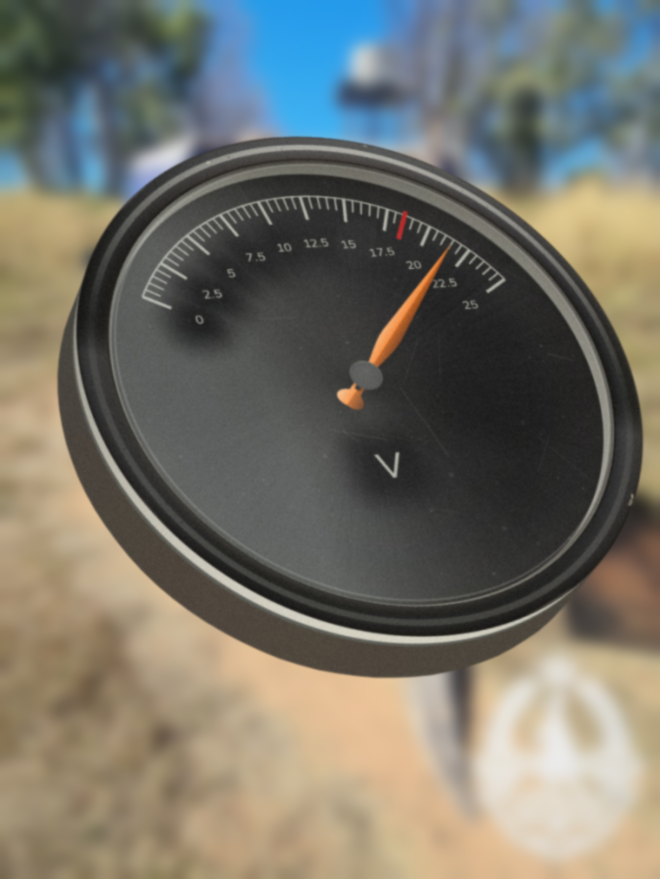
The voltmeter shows 21.5 V
